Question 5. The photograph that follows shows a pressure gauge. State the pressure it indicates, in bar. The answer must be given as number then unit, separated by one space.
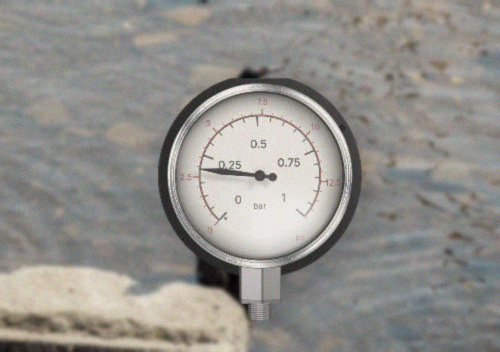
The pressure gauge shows 0.2 bar
